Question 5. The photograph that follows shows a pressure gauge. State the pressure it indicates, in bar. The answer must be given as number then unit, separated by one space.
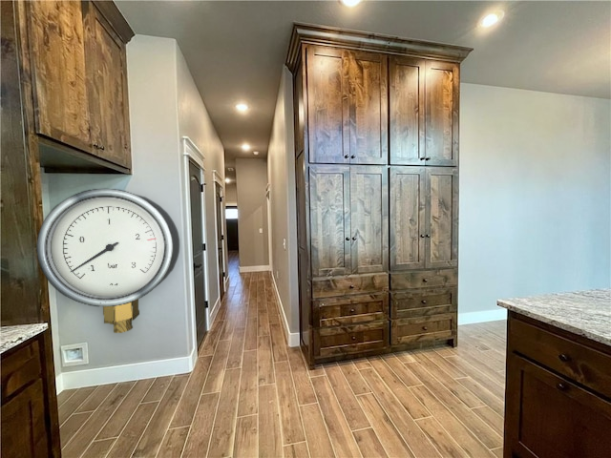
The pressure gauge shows -0.8 bar
